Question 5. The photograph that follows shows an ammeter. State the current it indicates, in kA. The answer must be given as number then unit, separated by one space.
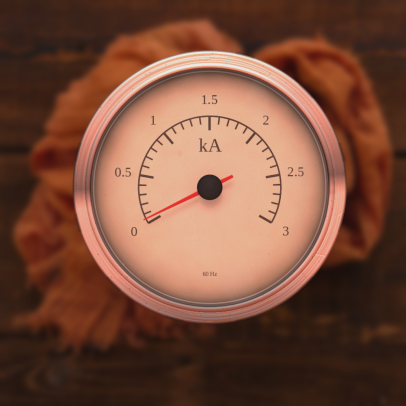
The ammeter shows 0.05 kA
